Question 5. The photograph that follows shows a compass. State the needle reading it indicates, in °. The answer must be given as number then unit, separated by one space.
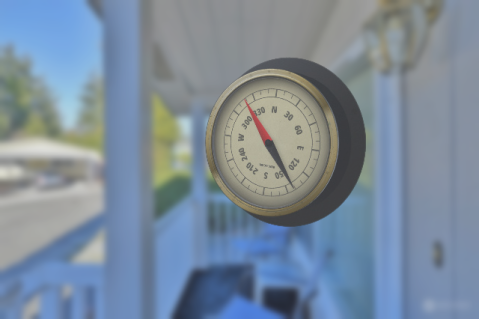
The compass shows 320 °
